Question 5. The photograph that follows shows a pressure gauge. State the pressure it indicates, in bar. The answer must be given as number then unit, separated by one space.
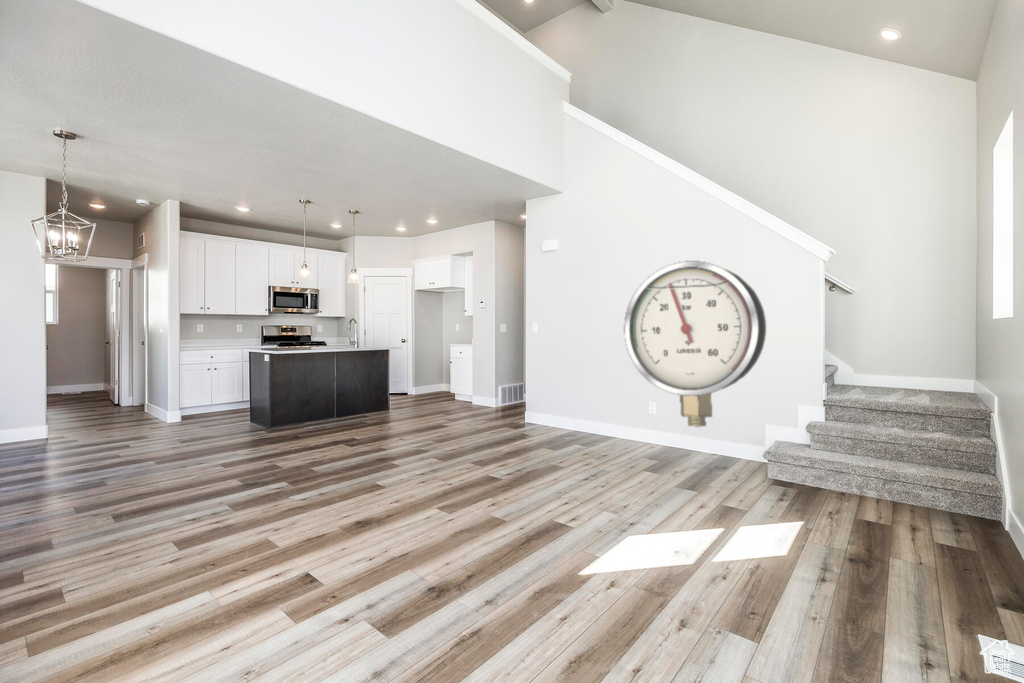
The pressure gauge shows 26 bar
